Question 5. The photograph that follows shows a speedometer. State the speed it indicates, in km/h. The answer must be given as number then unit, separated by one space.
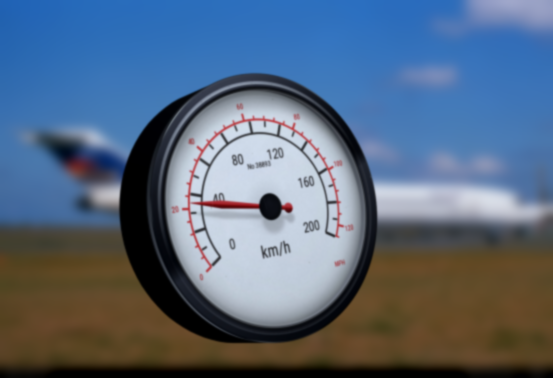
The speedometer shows 35 km/h
